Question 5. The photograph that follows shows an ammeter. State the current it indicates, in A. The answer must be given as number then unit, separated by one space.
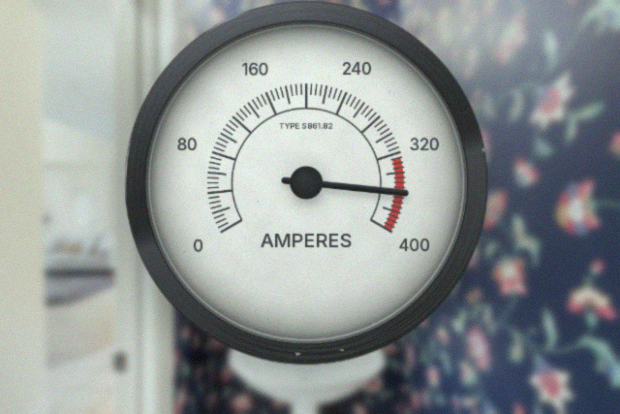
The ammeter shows 360 A
